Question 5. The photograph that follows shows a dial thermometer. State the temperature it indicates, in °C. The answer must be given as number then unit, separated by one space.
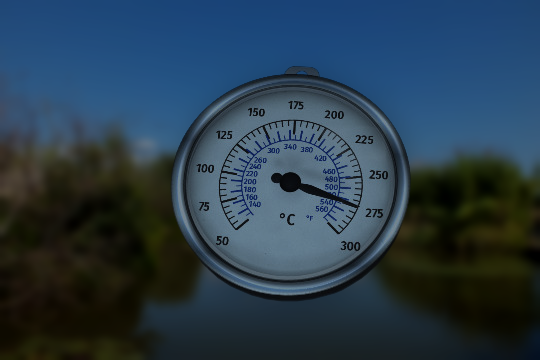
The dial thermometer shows 275 °C
